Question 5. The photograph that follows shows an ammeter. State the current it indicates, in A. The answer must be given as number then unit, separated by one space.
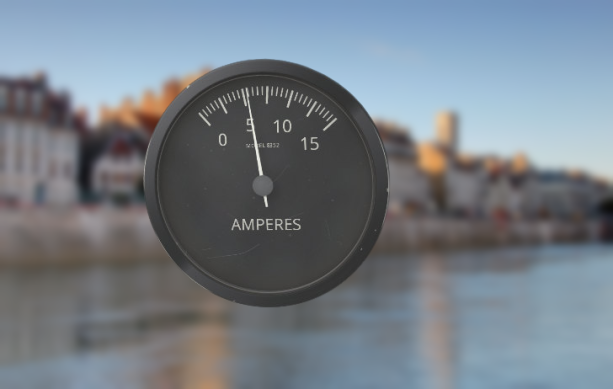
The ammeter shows 5.5 A
